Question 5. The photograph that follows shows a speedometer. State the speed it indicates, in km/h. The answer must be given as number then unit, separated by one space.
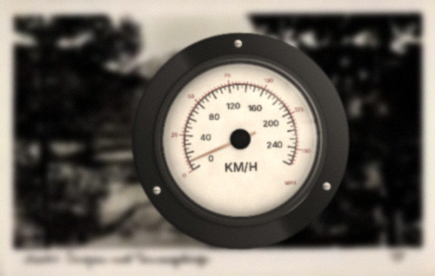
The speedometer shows 10 km/h
